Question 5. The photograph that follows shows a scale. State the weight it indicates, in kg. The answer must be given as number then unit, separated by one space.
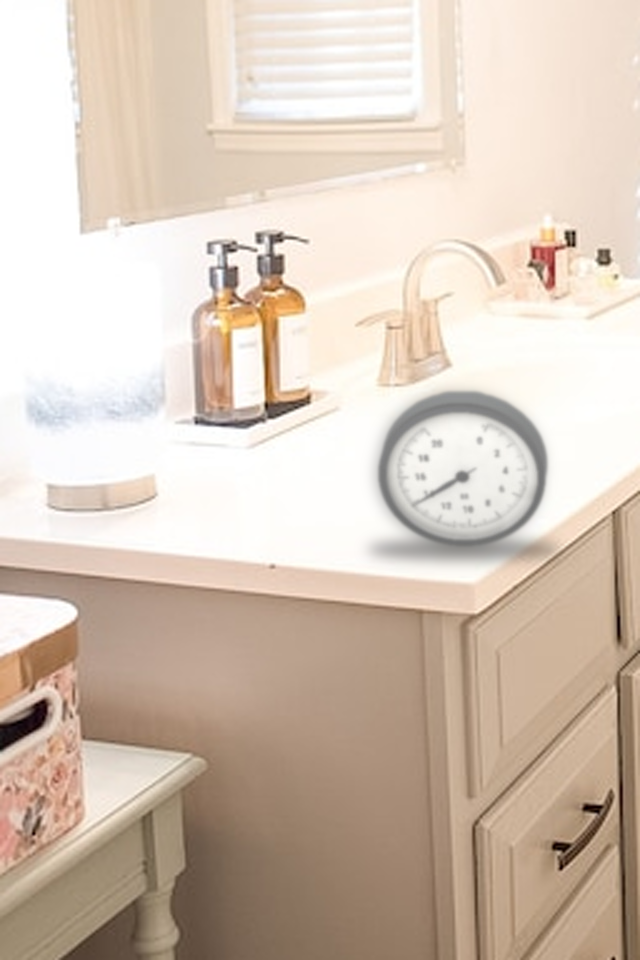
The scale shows 14 kg
